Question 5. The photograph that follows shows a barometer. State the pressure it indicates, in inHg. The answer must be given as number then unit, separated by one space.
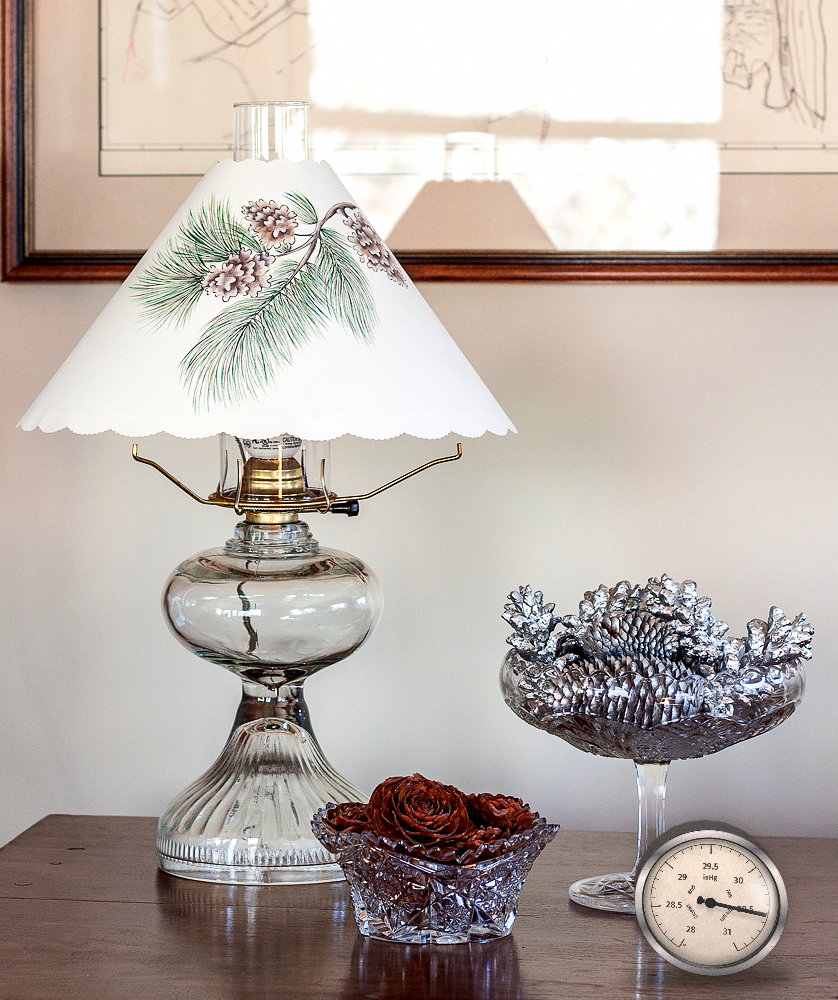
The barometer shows 30.5 inHg
